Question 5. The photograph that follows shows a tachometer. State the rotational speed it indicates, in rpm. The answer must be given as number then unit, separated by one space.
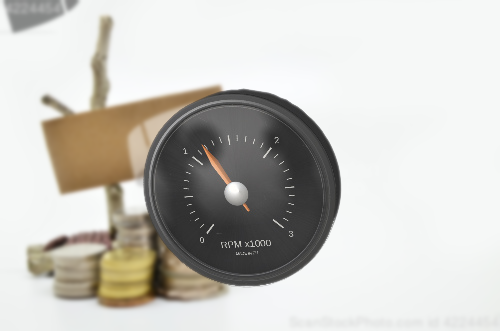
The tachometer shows 1200 rpm
